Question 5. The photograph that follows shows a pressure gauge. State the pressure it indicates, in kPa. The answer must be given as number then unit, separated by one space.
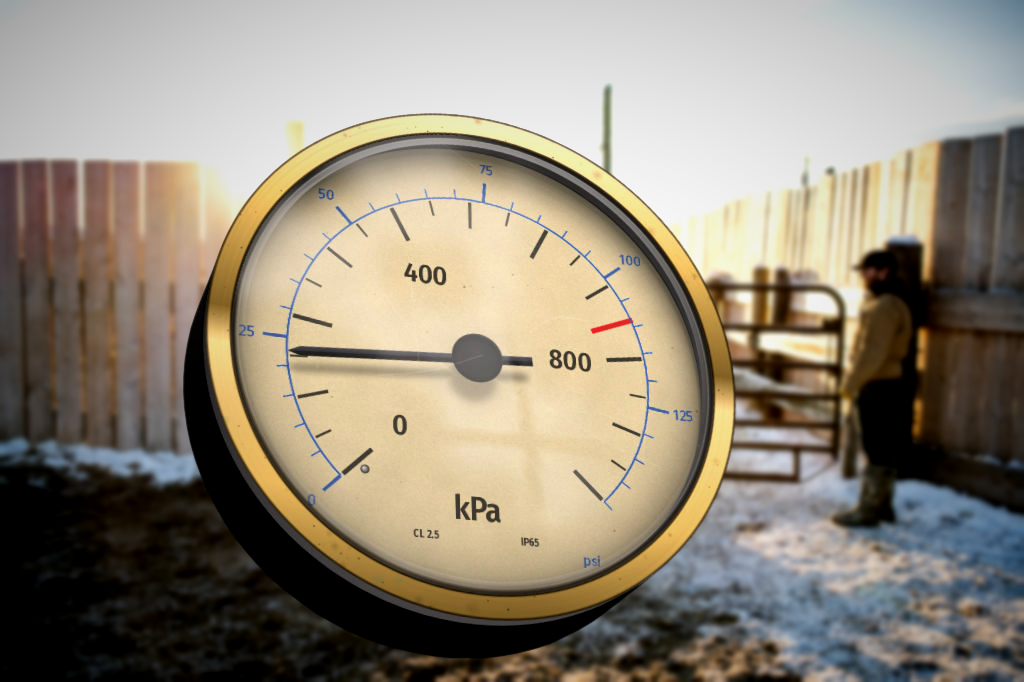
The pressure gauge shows 150 kPa
